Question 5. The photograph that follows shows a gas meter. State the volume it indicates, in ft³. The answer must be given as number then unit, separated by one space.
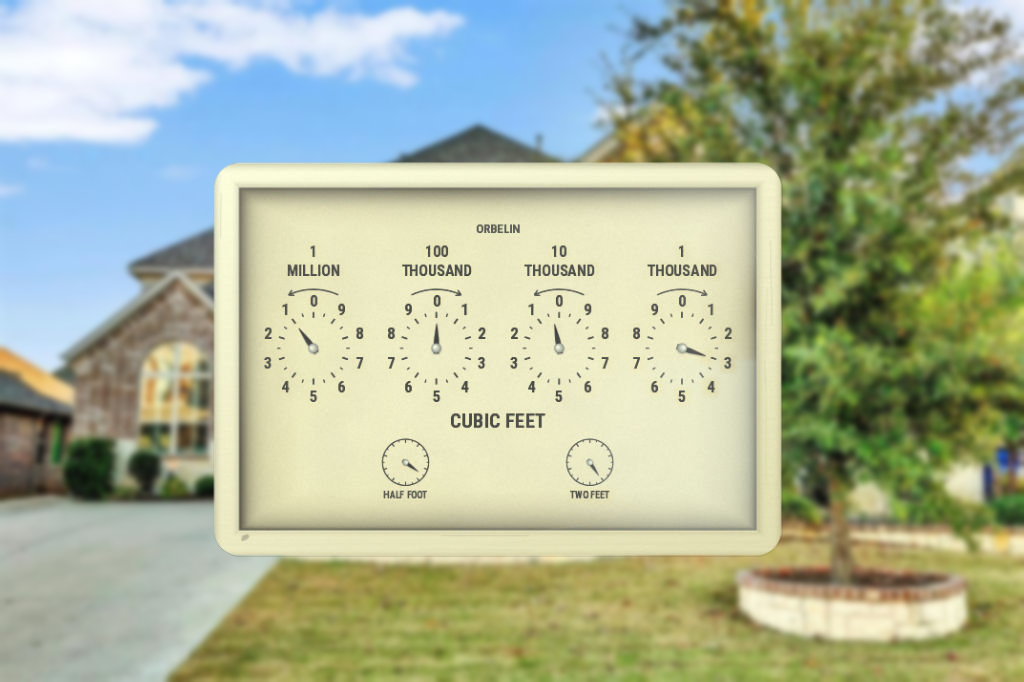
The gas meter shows 100300 ft³
